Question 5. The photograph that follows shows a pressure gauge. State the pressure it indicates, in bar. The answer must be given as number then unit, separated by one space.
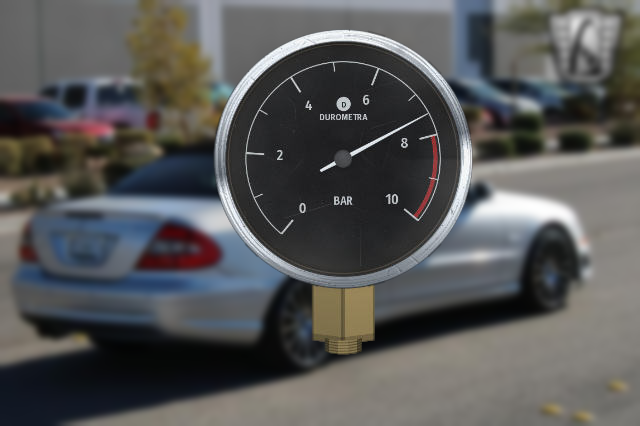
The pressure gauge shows 7.5 bar
